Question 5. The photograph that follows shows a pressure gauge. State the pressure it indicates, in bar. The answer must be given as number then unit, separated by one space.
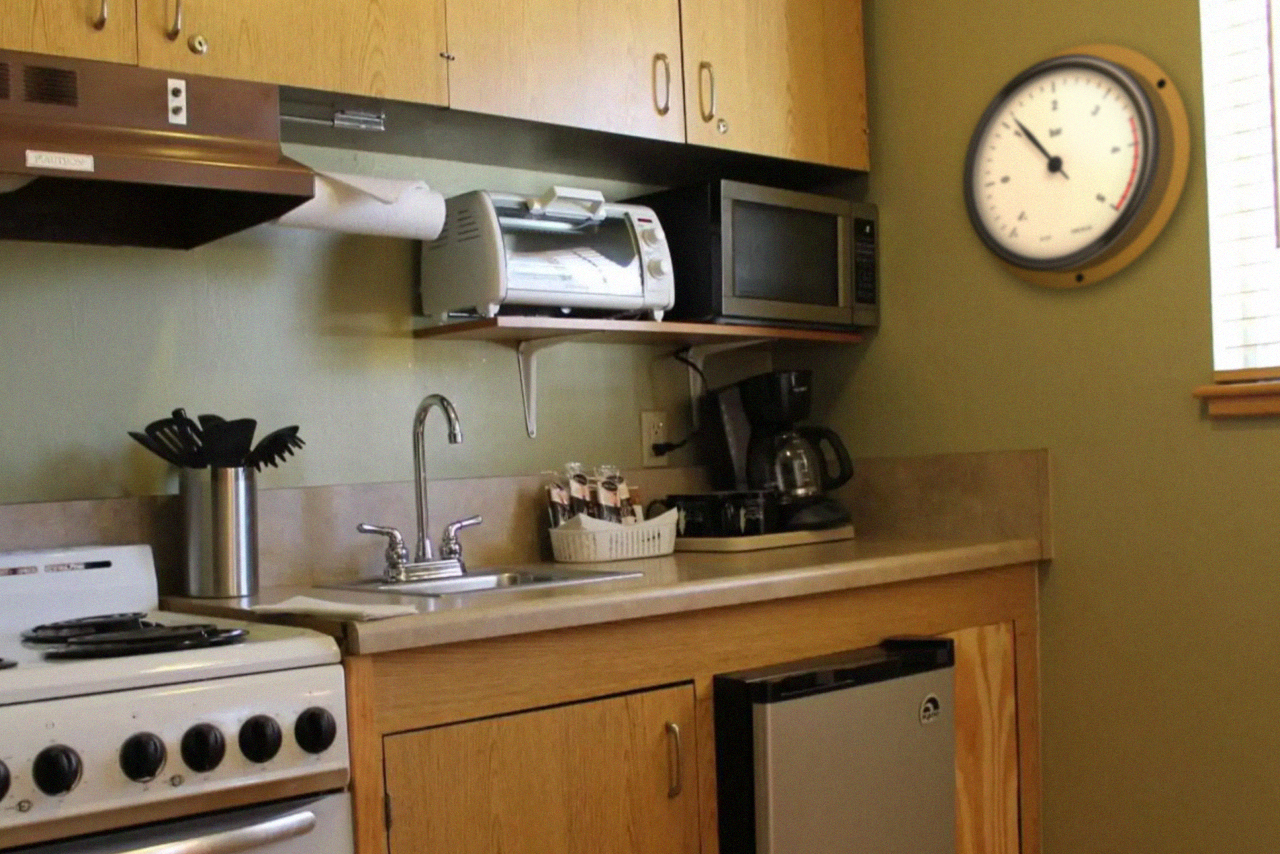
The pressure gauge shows 1.2 bar
